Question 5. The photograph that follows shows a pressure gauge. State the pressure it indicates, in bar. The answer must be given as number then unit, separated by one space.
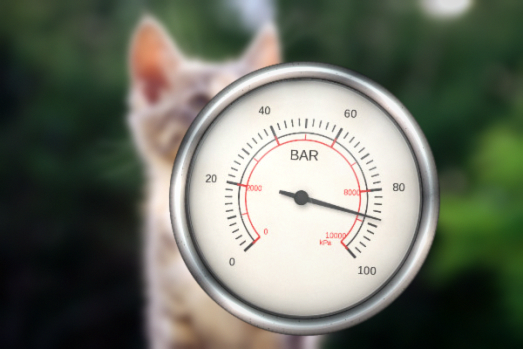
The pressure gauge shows 88 bar
